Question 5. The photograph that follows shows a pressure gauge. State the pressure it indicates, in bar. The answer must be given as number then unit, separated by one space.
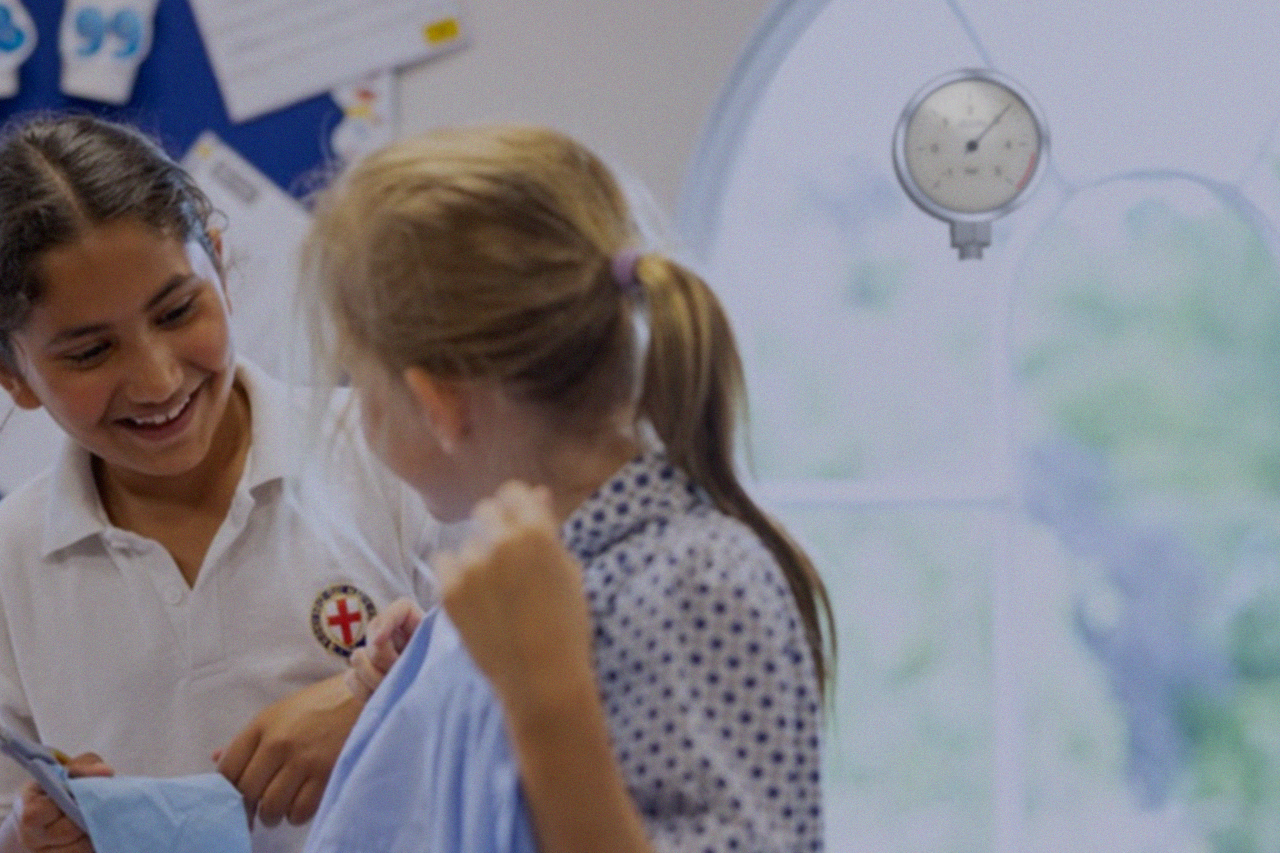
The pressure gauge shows 3 bar
